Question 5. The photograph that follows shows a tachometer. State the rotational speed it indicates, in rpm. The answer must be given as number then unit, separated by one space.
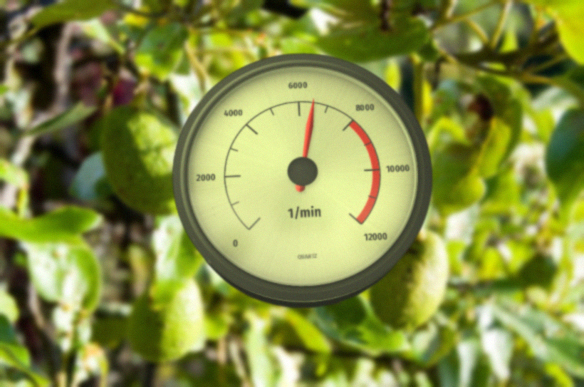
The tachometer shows 6500 rpm
